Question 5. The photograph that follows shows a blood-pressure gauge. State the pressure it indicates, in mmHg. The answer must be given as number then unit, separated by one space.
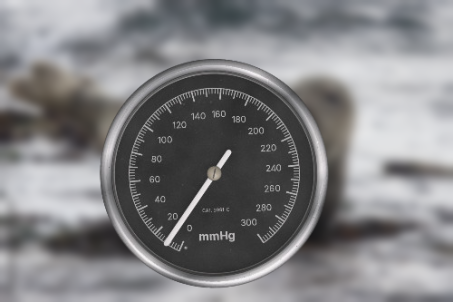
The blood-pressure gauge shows 10 mmHg
